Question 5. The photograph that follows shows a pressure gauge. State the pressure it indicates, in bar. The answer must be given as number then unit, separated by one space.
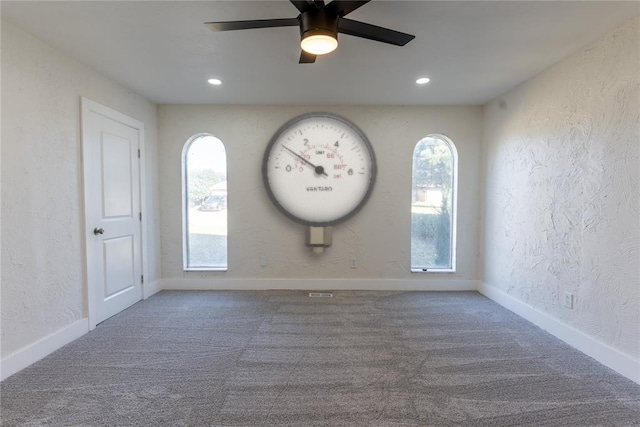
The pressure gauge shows 1 bar
